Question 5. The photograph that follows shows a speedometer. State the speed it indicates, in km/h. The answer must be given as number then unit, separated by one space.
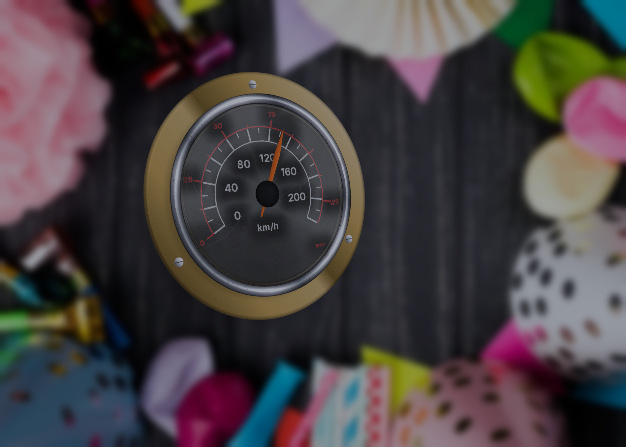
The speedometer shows 130 km/h
